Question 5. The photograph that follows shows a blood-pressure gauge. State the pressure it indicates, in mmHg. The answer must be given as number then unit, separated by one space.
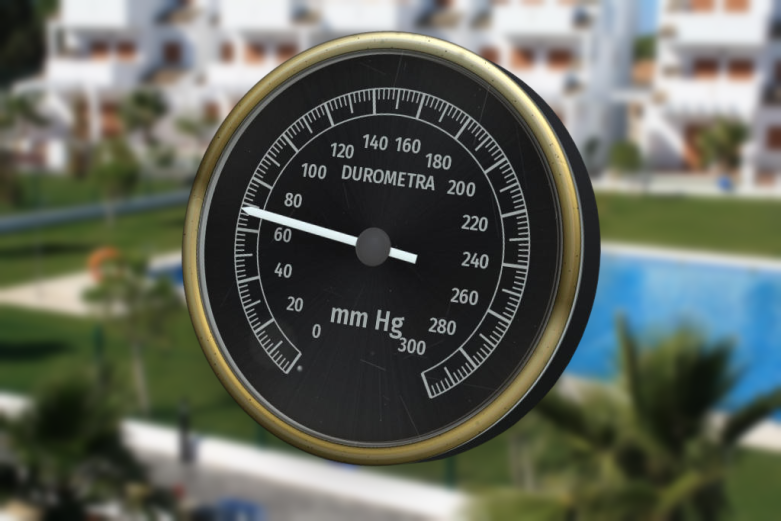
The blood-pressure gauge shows 68 mmHg
